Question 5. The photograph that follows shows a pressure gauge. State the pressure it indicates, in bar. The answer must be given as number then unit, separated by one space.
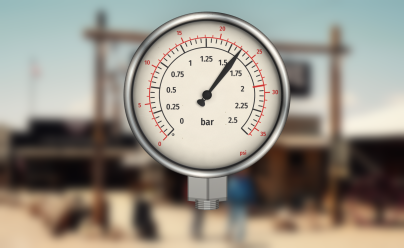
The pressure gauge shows 1.6 bar
